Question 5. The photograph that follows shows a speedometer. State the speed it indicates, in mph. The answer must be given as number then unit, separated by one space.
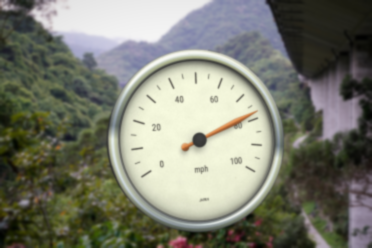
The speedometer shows 77.5 mph
